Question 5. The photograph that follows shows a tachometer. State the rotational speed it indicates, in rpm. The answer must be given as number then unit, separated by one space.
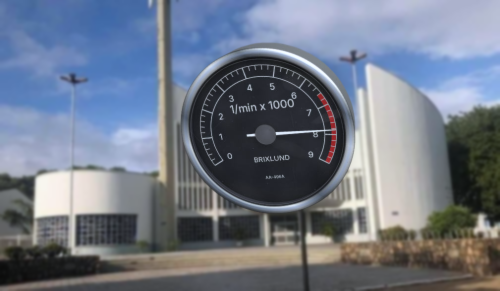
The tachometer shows 7800 rpm
